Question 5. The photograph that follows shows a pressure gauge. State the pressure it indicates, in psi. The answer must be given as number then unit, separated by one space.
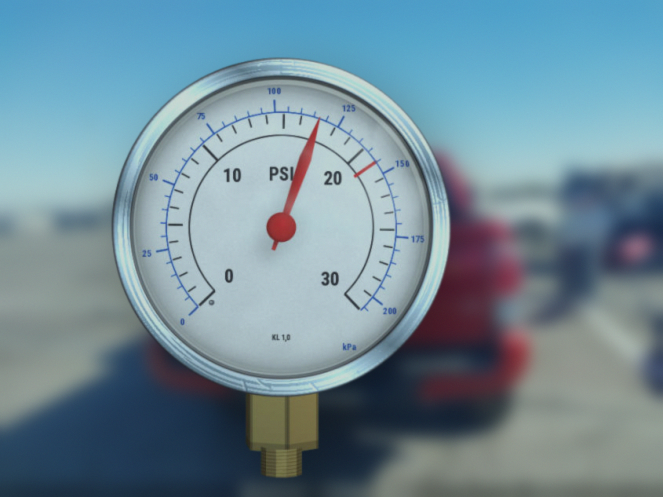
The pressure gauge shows 17 psi
